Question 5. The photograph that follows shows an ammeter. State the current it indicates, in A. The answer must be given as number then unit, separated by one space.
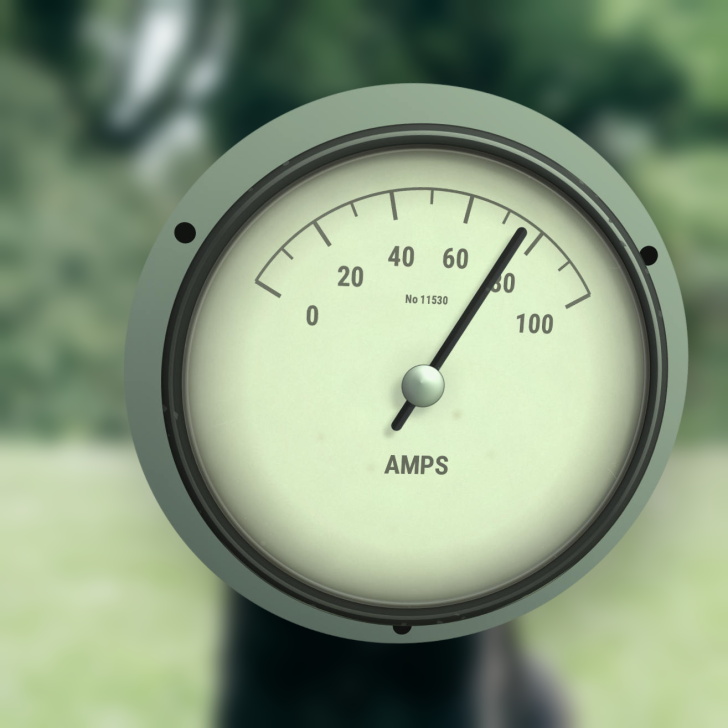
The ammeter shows 75 A
